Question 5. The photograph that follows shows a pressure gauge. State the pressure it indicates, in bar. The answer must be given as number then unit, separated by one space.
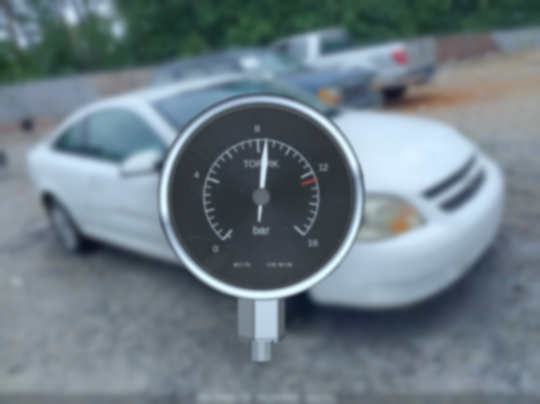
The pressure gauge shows 8.5 bar
